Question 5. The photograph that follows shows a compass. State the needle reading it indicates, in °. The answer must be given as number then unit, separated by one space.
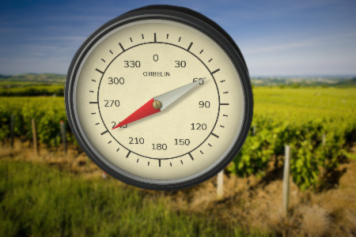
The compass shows 240 °
